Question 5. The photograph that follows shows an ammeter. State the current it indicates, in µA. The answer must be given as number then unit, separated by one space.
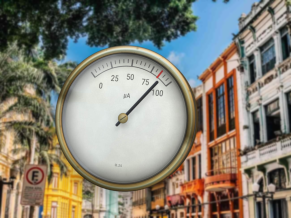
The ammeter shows 90 µA
